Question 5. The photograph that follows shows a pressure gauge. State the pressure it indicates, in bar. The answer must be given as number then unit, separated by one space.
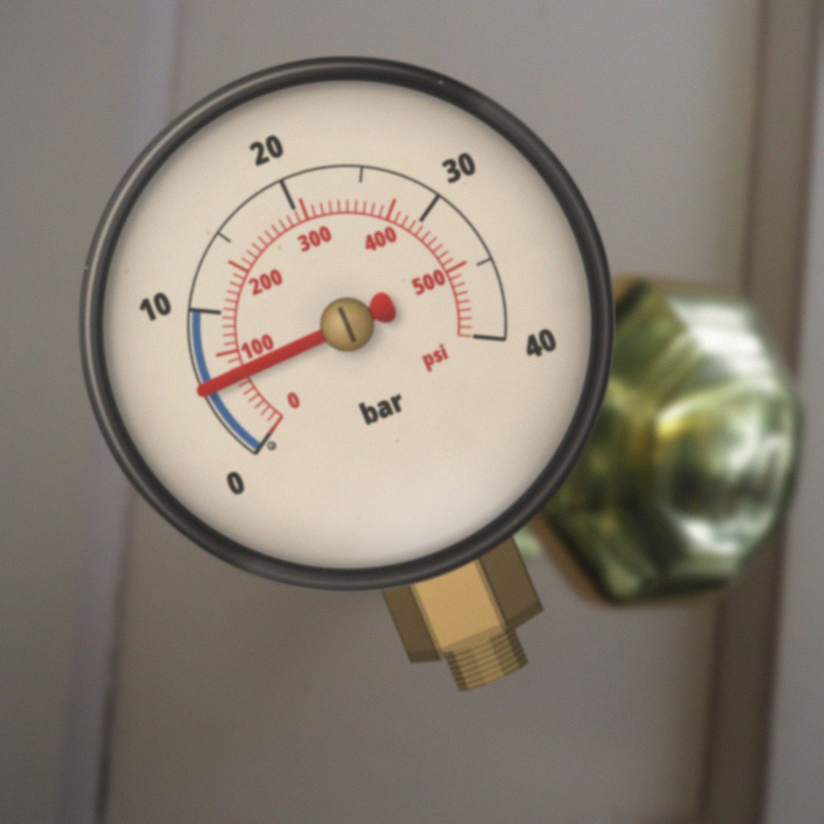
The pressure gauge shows 5 bar
